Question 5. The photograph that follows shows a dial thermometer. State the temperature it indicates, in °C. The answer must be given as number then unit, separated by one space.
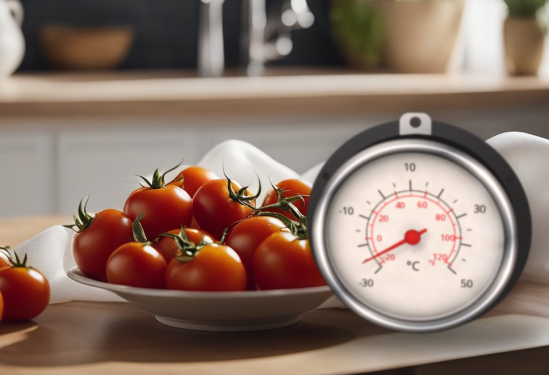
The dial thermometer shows -25 °C
